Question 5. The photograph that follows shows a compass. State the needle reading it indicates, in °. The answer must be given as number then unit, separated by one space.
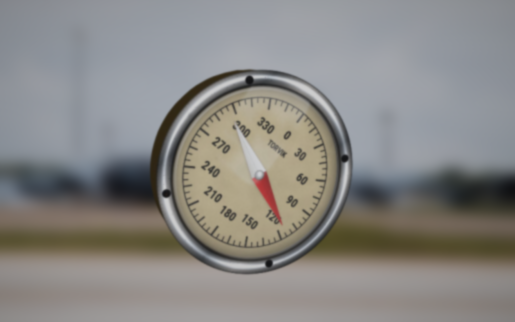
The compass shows 115 °
